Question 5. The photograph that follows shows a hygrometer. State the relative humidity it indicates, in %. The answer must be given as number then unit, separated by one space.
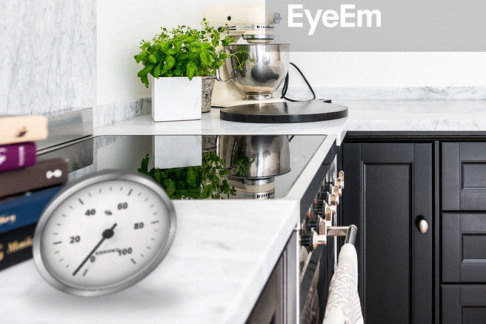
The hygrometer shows 4 %
